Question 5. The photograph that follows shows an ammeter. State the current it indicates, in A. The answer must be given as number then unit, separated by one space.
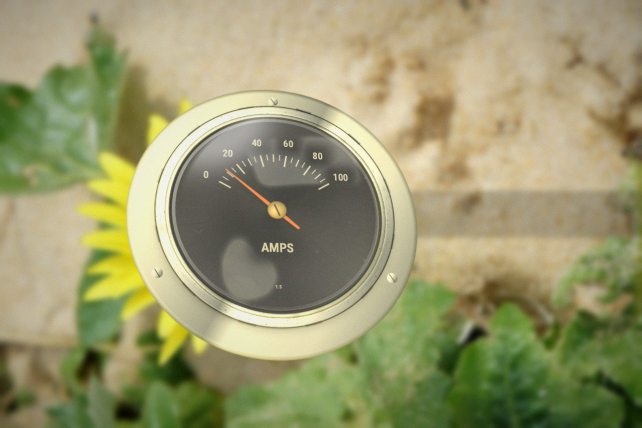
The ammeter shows 10 A
